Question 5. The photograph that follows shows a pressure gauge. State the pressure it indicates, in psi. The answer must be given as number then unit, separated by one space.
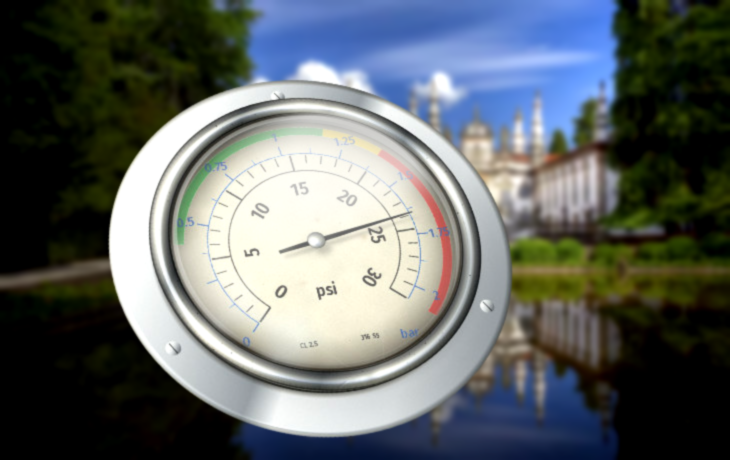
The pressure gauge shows 24 psi
